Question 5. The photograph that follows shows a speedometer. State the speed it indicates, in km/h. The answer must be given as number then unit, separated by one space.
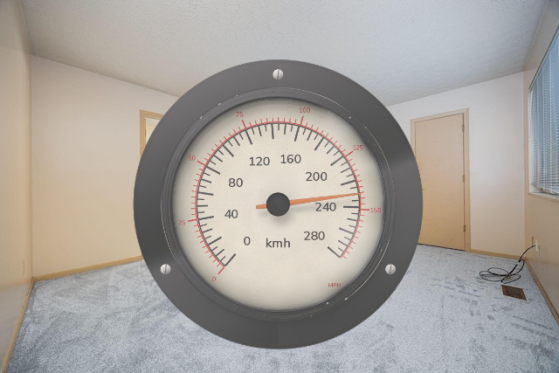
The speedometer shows 230 km/h
